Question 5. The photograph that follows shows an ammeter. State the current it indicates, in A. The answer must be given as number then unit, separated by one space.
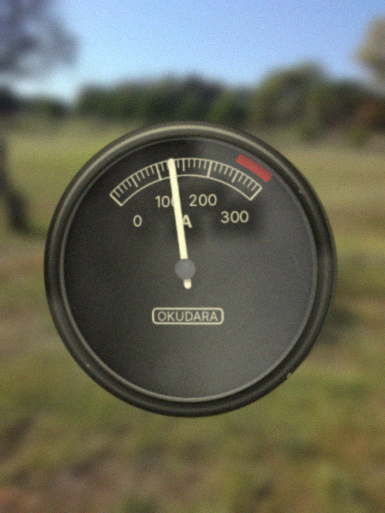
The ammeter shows 130 A
